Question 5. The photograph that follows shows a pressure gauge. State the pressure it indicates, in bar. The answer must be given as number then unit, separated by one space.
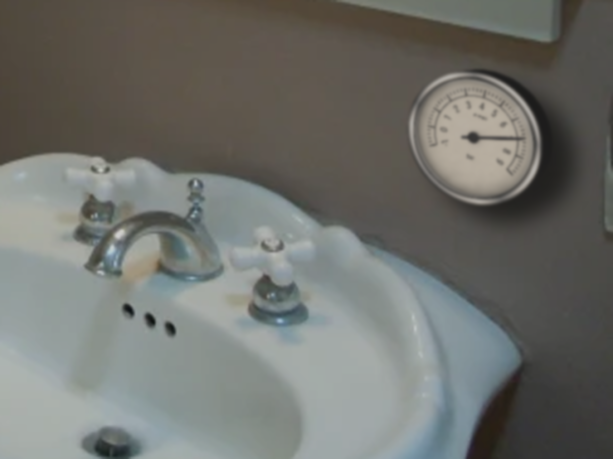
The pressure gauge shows 7 bar
